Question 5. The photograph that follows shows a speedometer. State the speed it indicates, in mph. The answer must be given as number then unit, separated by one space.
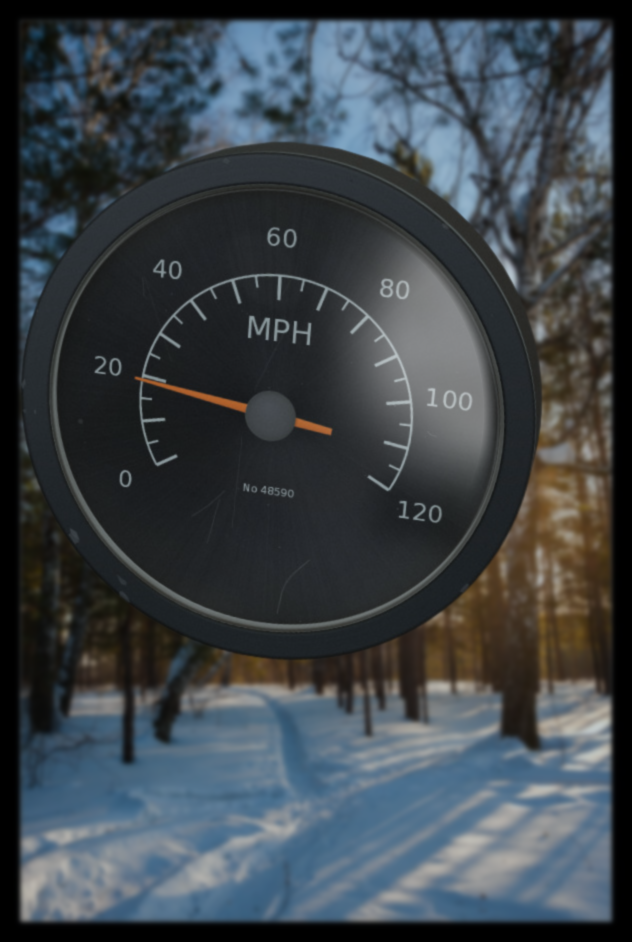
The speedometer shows 20 mph
